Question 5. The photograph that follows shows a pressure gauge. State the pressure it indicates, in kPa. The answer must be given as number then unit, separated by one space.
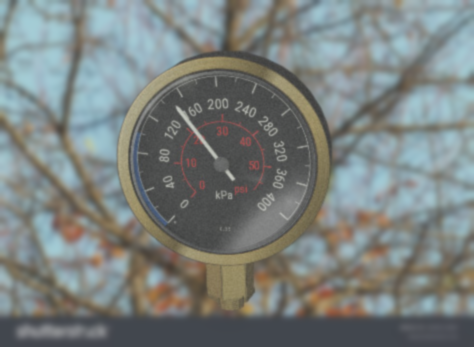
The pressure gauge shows 150 kPa
